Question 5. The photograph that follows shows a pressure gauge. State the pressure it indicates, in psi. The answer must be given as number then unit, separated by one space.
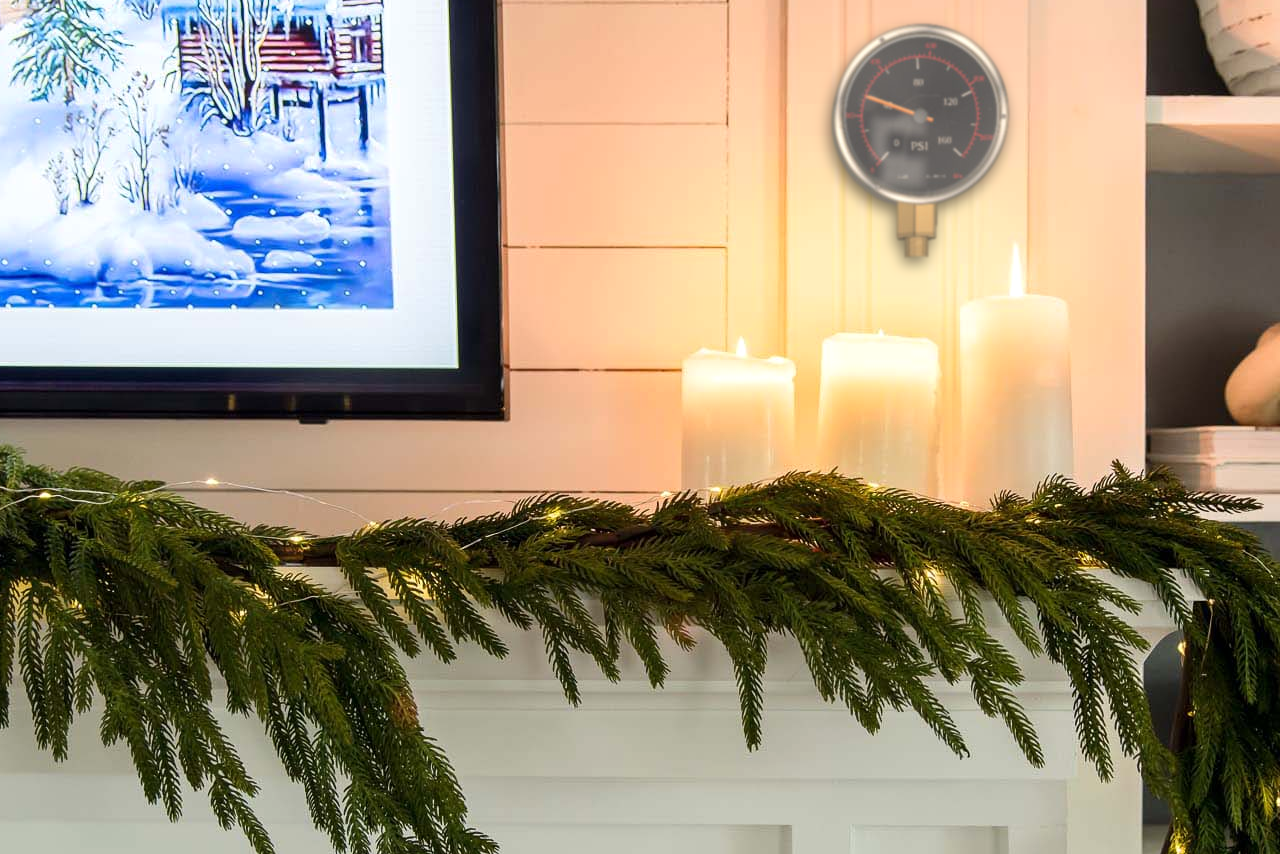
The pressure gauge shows 40 psi
